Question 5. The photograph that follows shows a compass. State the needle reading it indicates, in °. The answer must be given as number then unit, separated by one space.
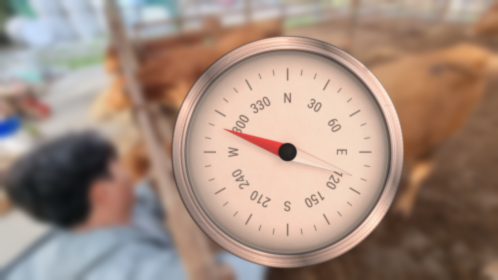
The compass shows 290 °
